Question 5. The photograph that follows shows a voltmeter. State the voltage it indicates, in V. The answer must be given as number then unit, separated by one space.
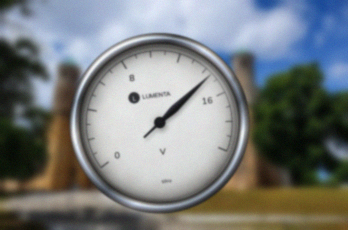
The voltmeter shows 14.5 V
